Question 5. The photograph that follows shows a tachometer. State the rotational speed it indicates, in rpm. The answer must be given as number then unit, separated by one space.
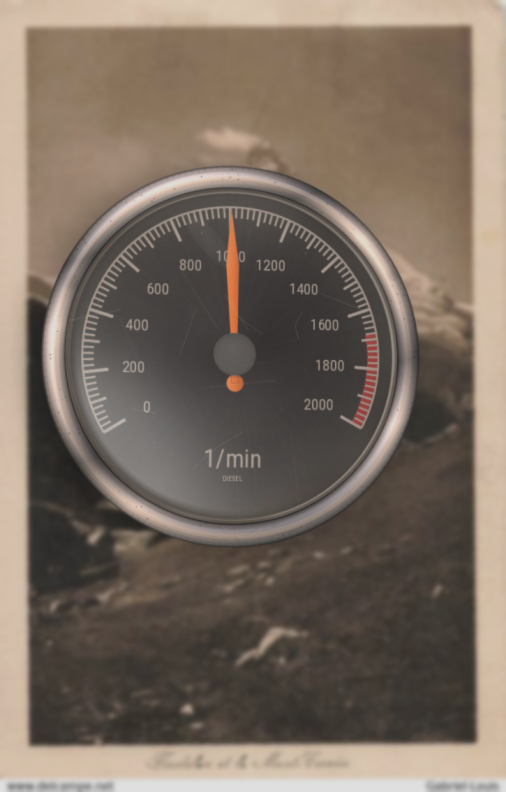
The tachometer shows 1000 rpm
